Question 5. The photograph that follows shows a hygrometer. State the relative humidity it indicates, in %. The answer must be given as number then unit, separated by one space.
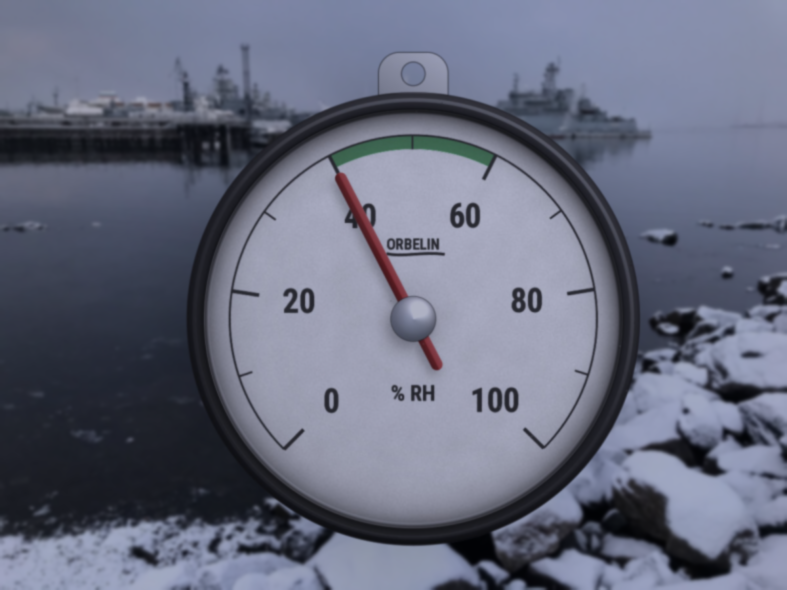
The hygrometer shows 40 %
